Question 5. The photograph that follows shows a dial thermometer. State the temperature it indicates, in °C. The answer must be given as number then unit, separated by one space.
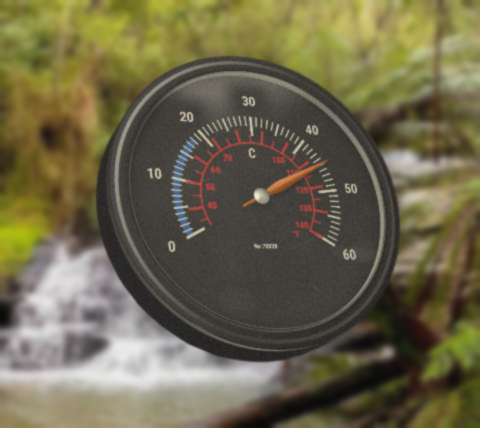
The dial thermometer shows 45 °C
